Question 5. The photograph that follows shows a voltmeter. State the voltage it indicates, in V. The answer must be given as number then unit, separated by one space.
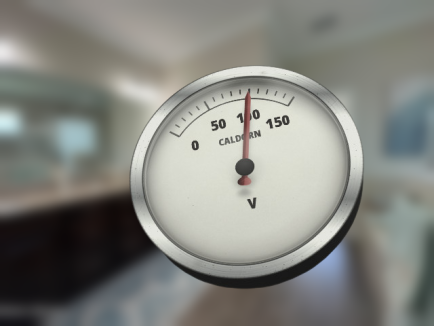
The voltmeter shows 100 V
